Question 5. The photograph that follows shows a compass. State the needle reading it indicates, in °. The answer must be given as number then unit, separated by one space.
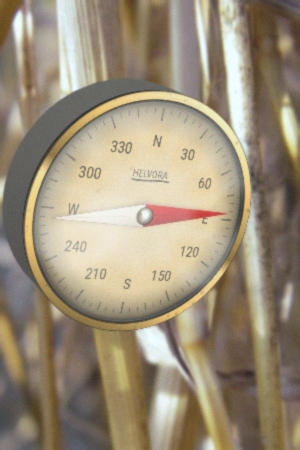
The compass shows 85 °
